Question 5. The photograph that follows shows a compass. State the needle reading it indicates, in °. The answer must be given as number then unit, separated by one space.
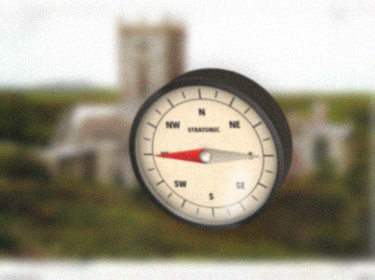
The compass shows 270 °
